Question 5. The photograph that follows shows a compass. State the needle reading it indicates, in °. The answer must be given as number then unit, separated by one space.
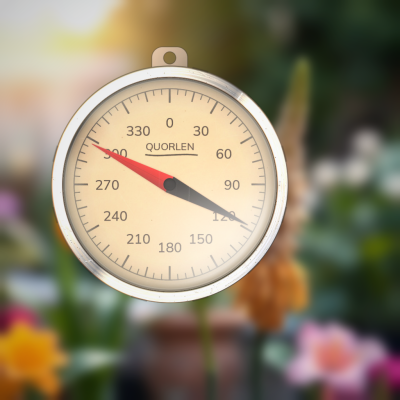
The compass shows 297.5 °
